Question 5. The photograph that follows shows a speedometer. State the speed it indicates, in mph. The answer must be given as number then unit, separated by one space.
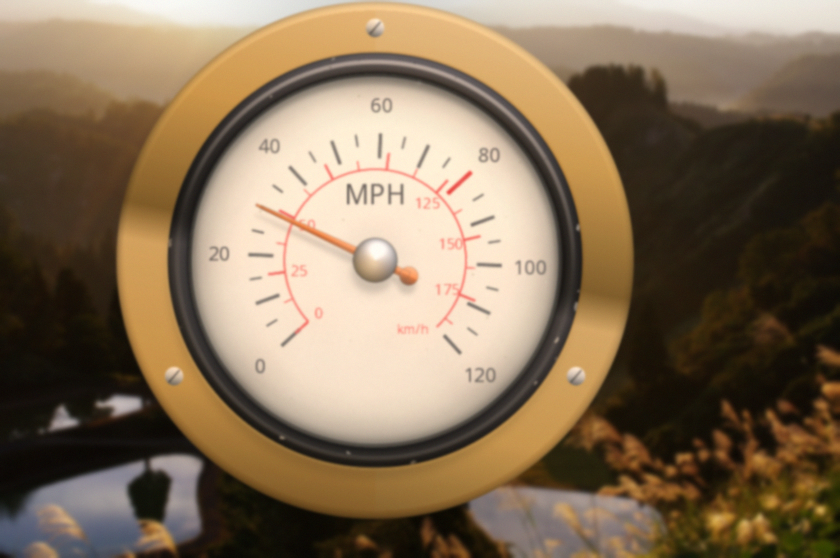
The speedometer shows 30 mph
